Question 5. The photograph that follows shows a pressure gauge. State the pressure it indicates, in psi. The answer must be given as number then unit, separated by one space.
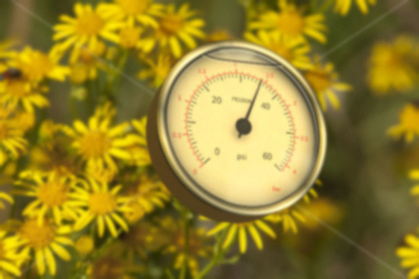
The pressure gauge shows 35 psi
